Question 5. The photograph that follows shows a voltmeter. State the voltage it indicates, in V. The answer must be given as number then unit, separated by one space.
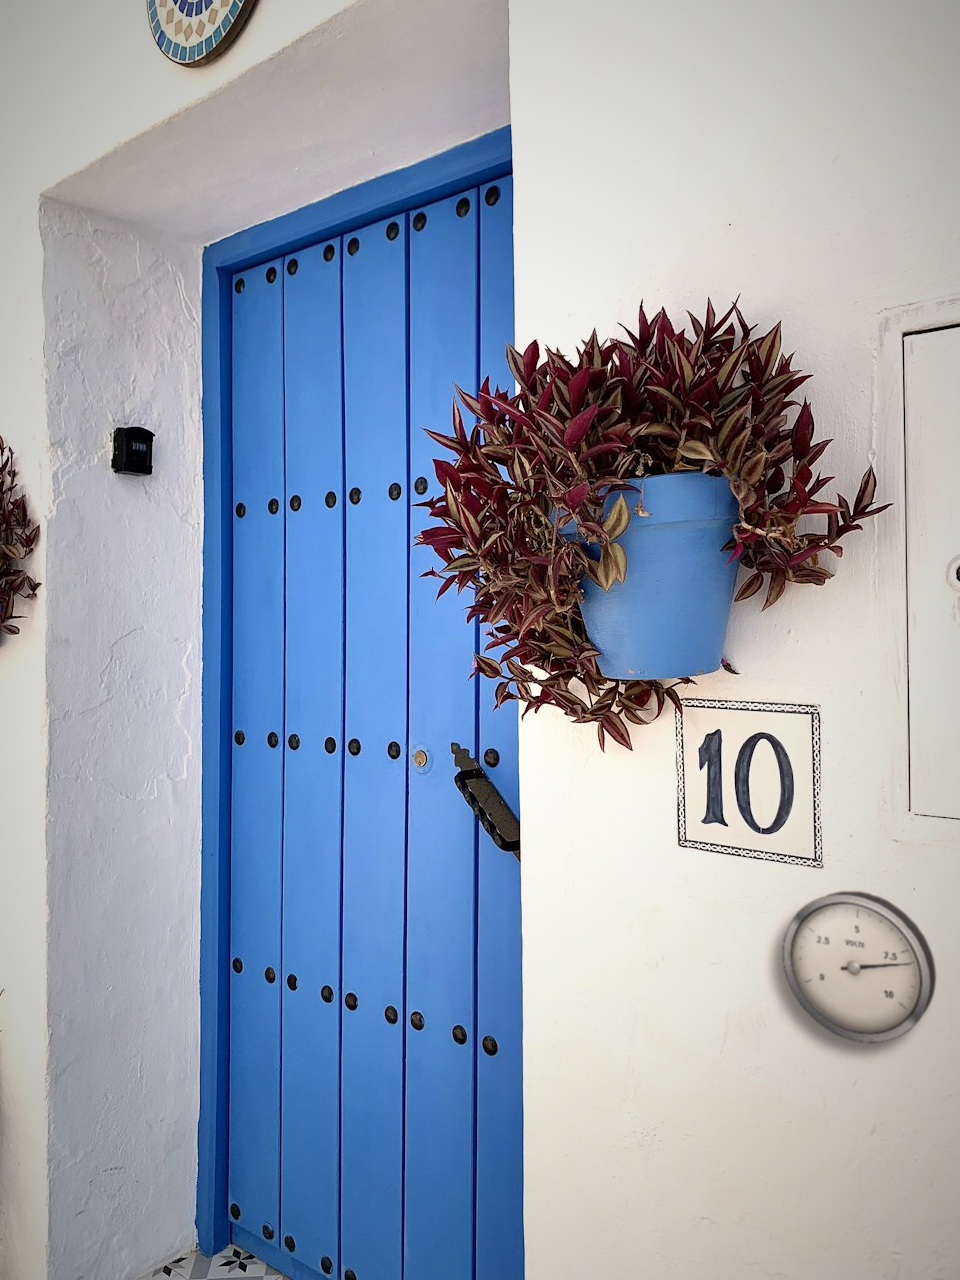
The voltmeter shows 8 V
